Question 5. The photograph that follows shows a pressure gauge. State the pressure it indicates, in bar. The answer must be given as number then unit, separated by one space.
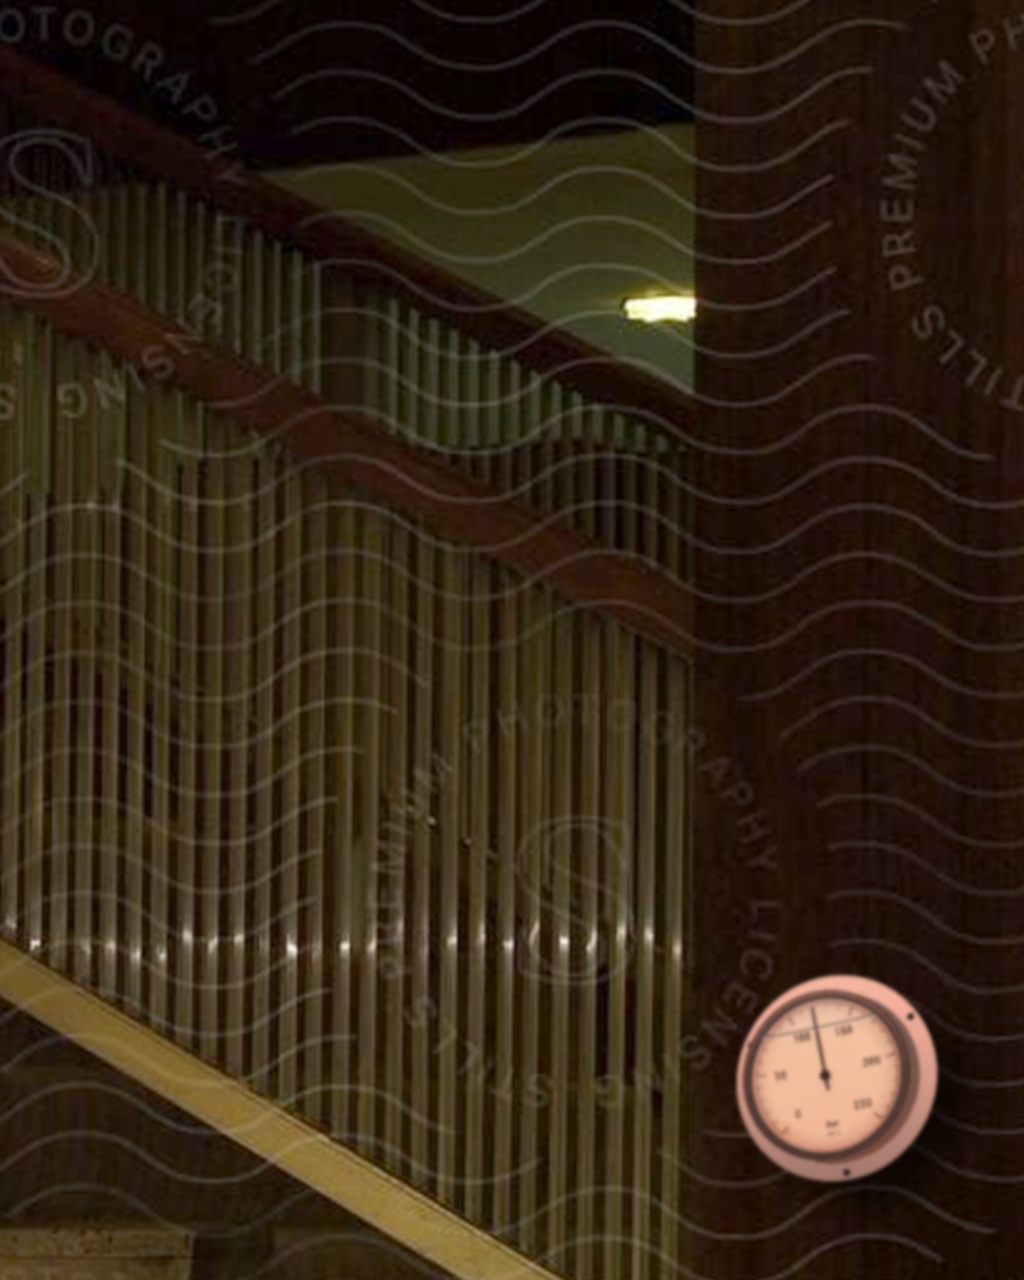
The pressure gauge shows 120 bar
